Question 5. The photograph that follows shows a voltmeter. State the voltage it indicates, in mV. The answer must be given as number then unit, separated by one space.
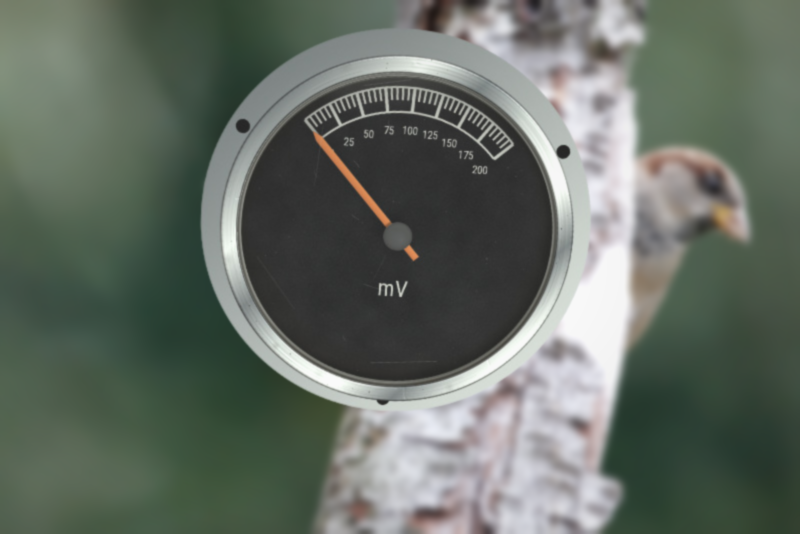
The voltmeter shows 0 mV
